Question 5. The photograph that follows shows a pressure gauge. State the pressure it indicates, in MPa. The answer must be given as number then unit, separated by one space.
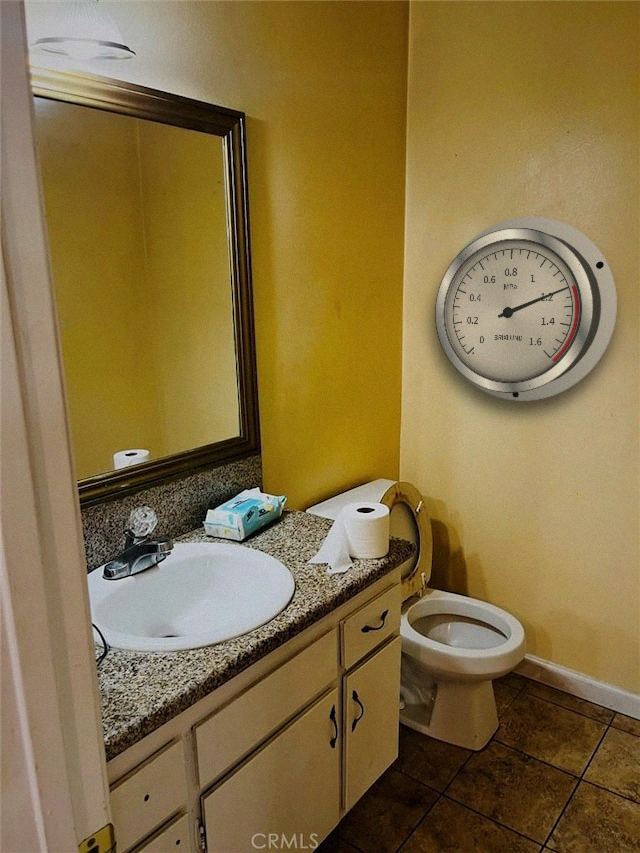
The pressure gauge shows 1.2 MPa
